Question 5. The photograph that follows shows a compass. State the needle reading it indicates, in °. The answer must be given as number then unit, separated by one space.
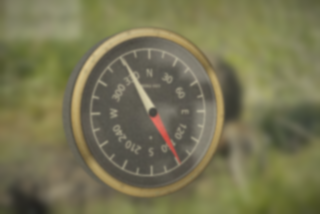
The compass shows 150 °
